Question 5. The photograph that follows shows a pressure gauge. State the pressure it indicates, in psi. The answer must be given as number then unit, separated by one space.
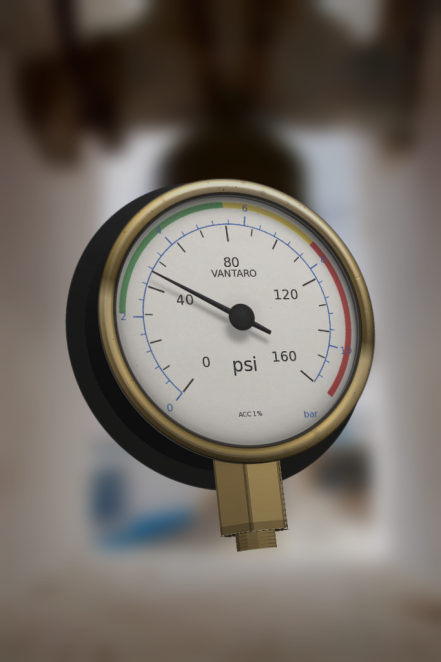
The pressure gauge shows 45 psi
